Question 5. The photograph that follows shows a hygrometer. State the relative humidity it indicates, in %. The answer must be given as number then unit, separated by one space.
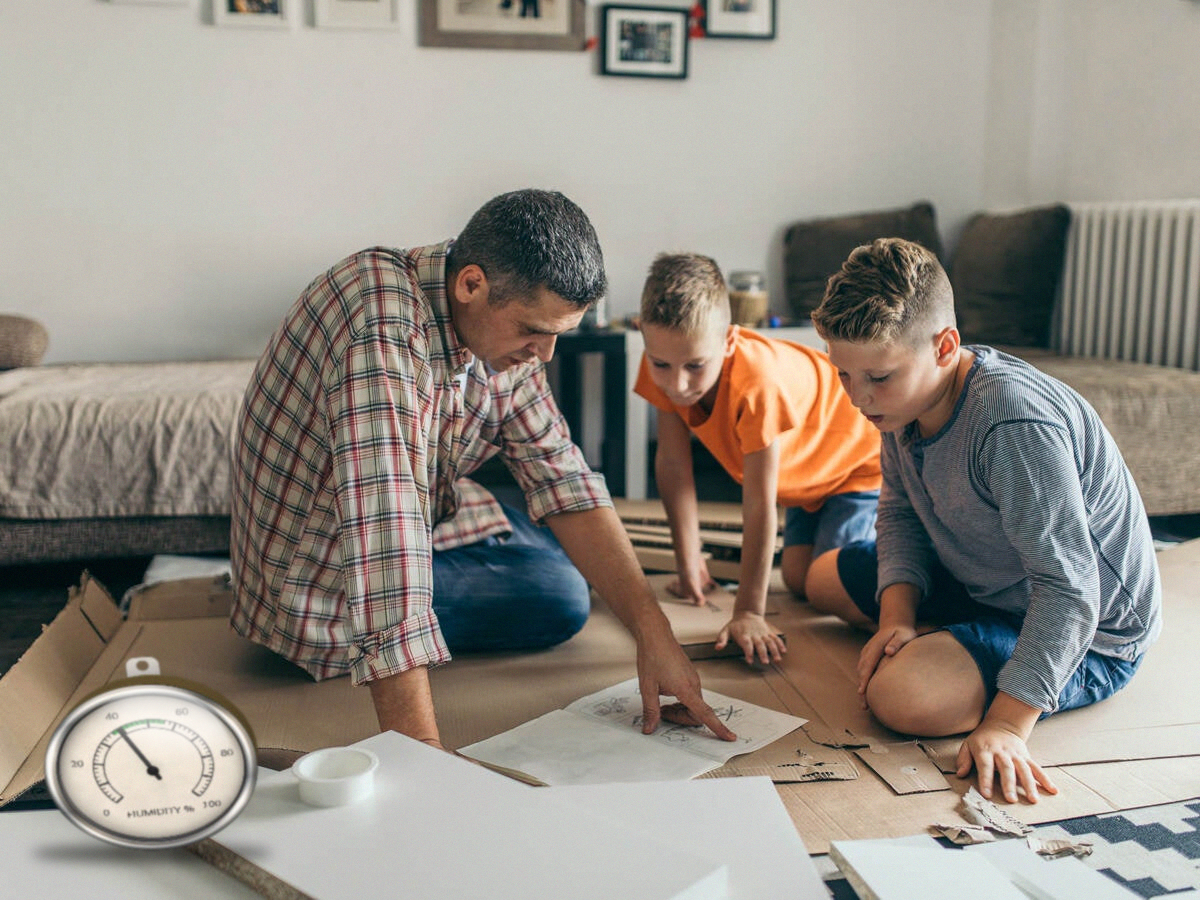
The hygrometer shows 40 %
